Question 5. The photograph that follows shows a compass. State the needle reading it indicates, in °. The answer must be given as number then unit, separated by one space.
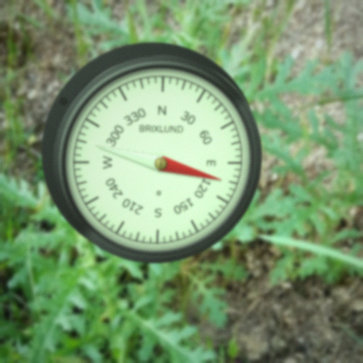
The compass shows 105 °
